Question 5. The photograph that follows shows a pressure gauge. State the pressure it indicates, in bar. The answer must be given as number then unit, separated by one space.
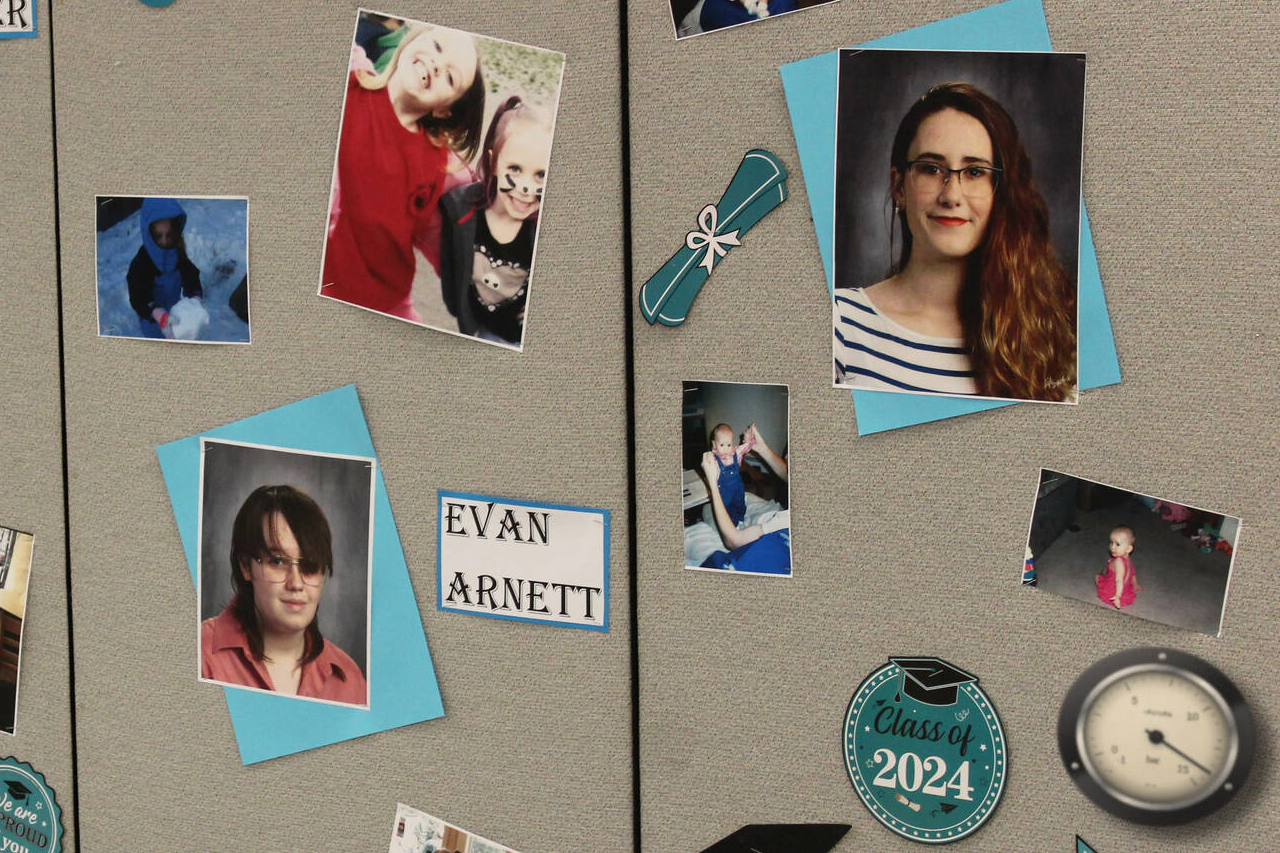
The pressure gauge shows 14 bar
